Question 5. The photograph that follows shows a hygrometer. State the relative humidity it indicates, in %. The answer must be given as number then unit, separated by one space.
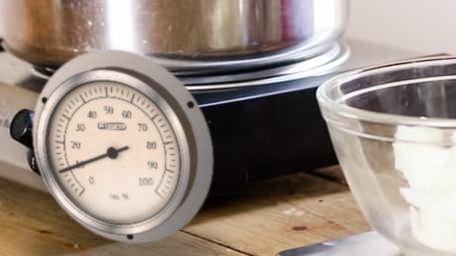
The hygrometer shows 10 %
